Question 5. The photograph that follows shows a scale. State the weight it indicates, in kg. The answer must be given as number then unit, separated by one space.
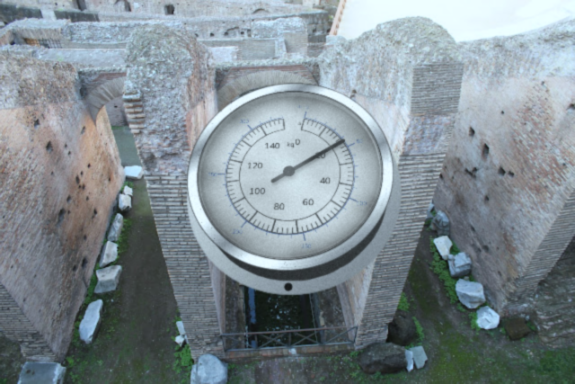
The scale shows 20 kg
